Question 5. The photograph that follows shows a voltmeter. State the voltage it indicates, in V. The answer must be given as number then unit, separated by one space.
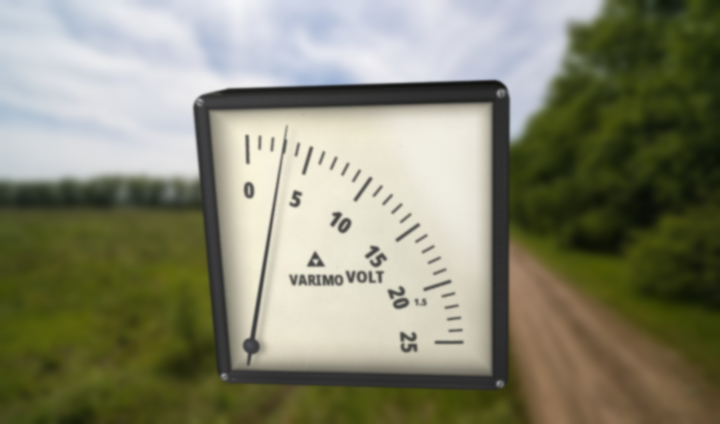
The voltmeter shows 3 V
